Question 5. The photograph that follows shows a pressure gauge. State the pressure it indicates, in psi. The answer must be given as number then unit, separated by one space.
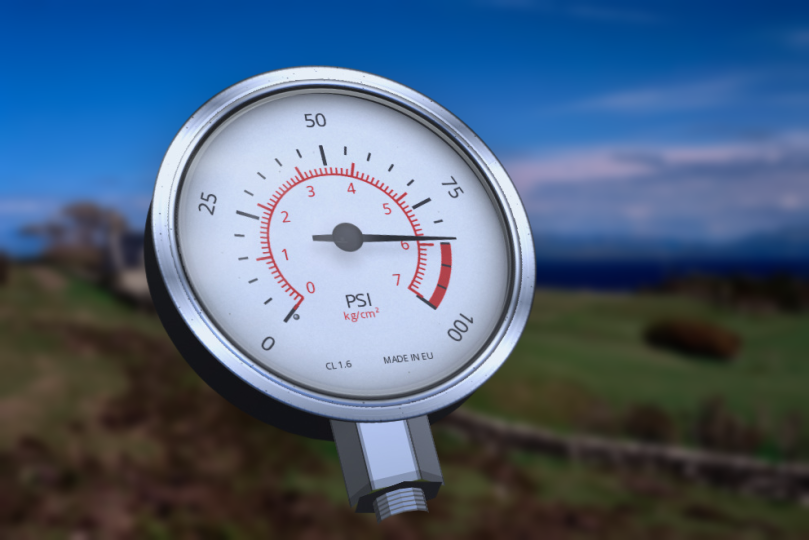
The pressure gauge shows 85 psi
